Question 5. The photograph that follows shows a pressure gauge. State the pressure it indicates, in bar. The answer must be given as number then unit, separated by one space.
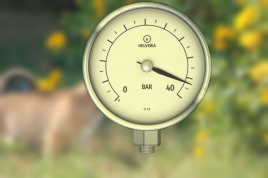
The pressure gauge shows 37 bar
